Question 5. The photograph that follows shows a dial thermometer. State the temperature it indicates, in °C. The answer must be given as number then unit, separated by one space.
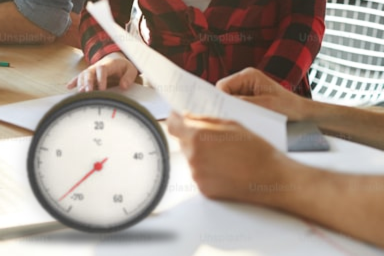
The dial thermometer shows -16 °C
